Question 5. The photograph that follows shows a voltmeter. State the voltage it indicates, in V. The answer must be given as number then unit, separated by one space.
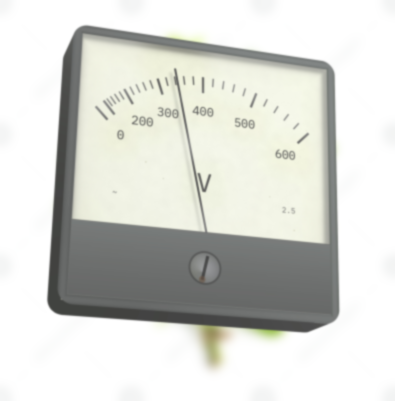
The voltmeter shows 340 V
